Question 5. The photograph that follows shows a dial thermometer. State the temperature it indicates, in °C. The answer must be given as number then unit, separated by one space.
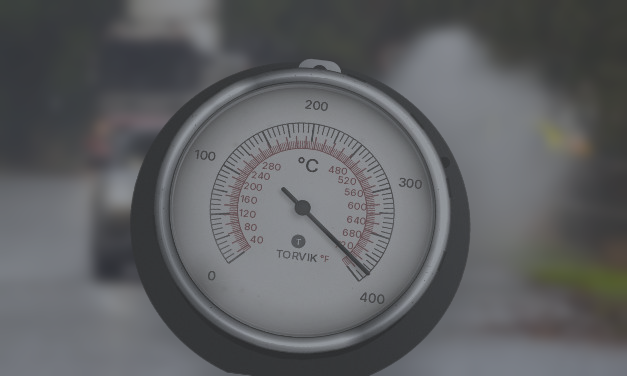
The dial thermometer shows 390 °C
